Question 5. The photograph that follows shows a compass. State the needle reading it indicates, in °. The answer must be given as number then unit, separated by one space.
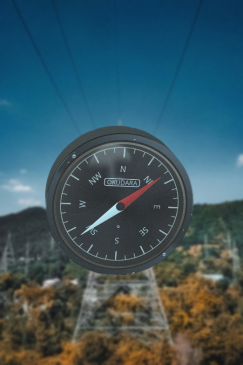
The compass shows 50 °
